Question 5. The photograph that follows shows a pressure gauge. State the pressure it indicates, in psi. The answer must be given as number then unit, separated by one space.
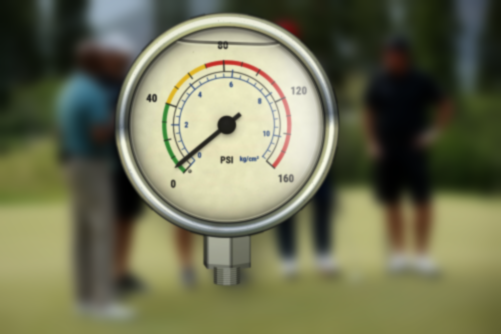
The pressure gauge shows 5 psi
